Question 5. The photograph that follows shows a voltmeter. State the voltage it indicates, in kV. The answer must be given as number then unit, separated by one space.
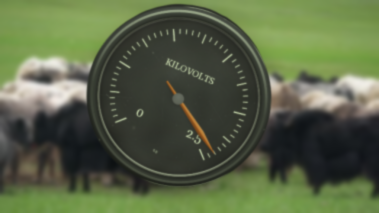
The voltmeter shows 2.4 kV
